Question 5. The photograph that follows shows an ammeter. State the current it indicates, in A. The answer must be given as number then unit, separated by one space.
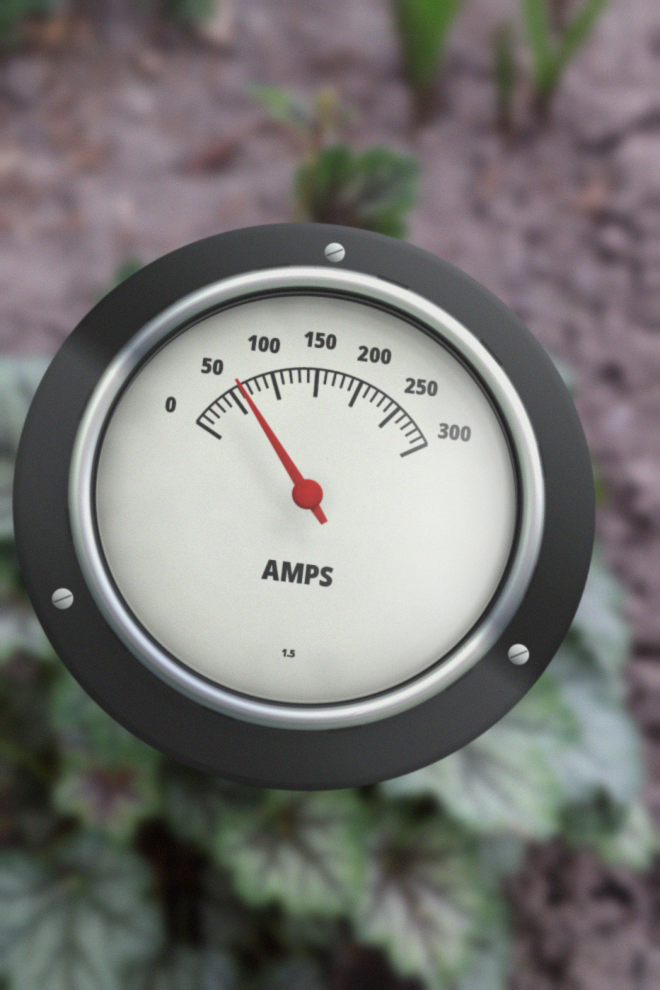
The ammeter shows 60 A
